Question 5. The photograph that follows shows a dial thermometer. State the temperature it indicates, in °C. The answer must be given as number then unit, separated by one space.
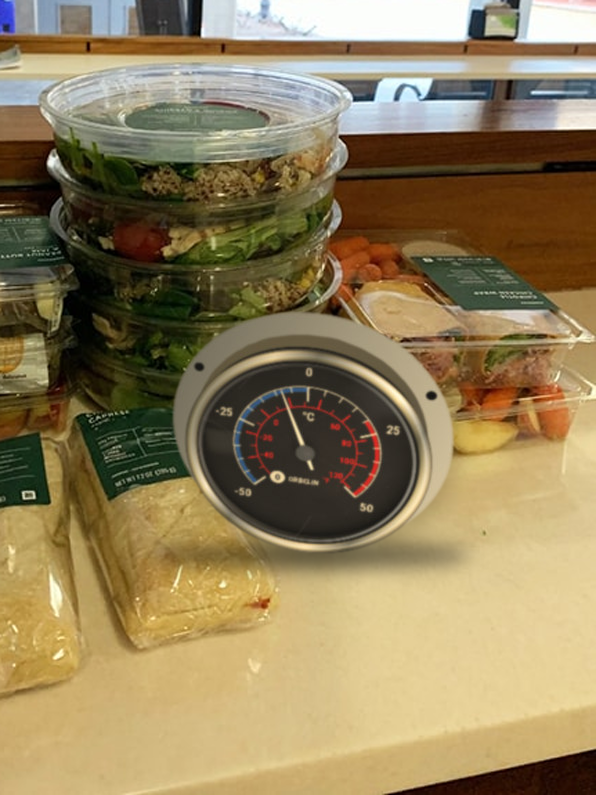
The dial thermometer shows -7.5 °C
